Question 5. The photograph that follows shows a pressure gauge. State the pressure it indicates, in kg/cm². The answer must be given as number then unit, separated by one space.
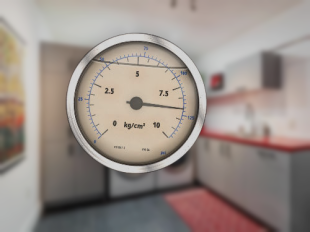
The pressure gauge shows 8.5 kg/cm²
